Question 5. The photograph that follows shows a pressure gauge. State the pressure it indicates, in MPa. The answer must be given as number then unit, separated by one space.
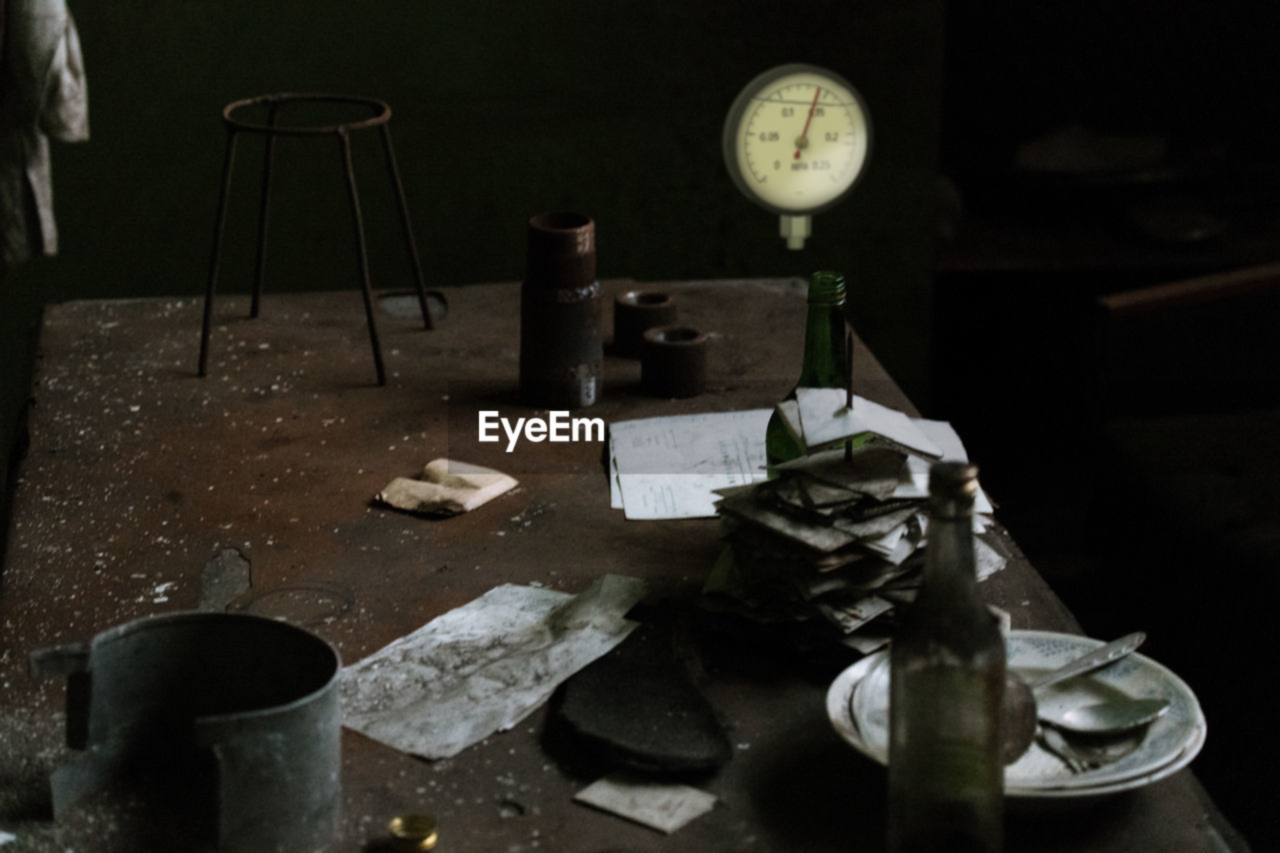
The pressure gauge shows 0.14 MPa
